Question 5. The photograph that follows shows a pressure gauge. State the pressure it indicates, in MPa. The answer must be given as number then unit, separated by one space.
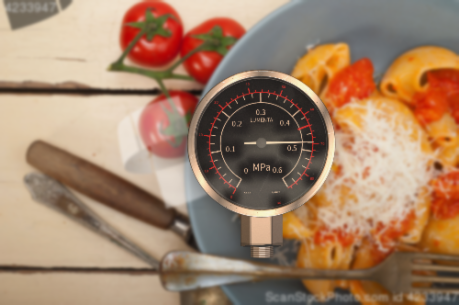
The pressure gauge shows 0.48 MPa
